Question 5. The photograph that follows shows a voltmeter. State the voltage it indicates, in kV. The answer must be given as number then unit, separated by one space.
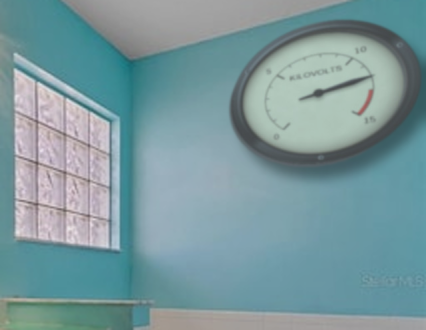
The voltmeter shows 12 kV
